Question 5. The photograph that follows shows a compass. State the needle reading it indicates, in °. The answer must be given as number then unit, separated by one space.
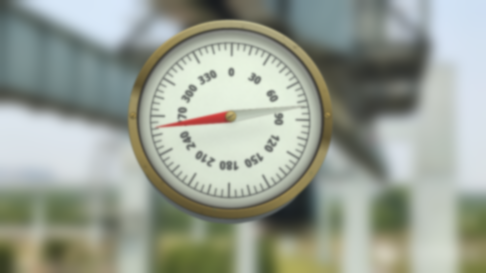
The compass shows 260 °
